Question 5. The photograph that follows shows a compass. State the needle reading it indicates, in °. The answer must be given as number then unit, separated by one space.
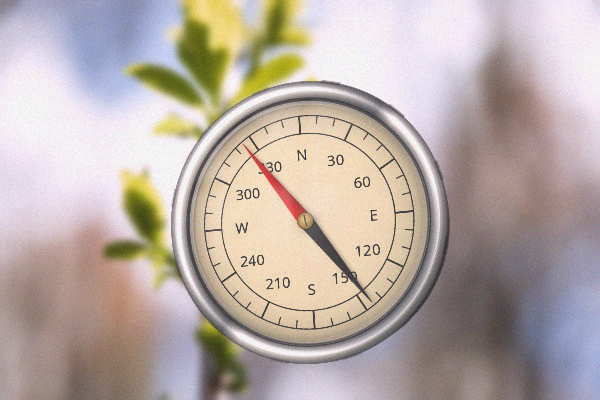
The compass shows 325 °
